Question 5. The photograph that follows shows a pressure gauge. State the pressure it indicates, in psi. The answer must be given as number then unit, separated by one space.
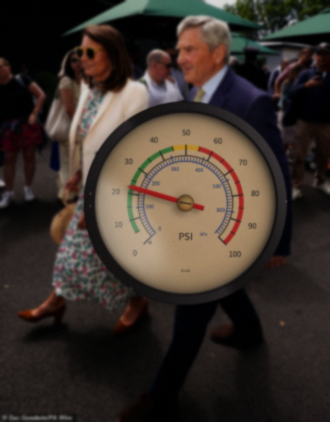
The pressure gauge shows 22.5 psi
